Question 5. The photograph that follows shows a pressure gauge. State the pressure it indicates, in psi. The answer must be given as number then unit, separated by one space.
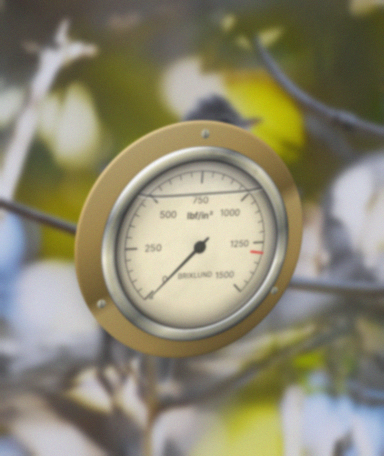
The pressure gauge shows 0 psi
